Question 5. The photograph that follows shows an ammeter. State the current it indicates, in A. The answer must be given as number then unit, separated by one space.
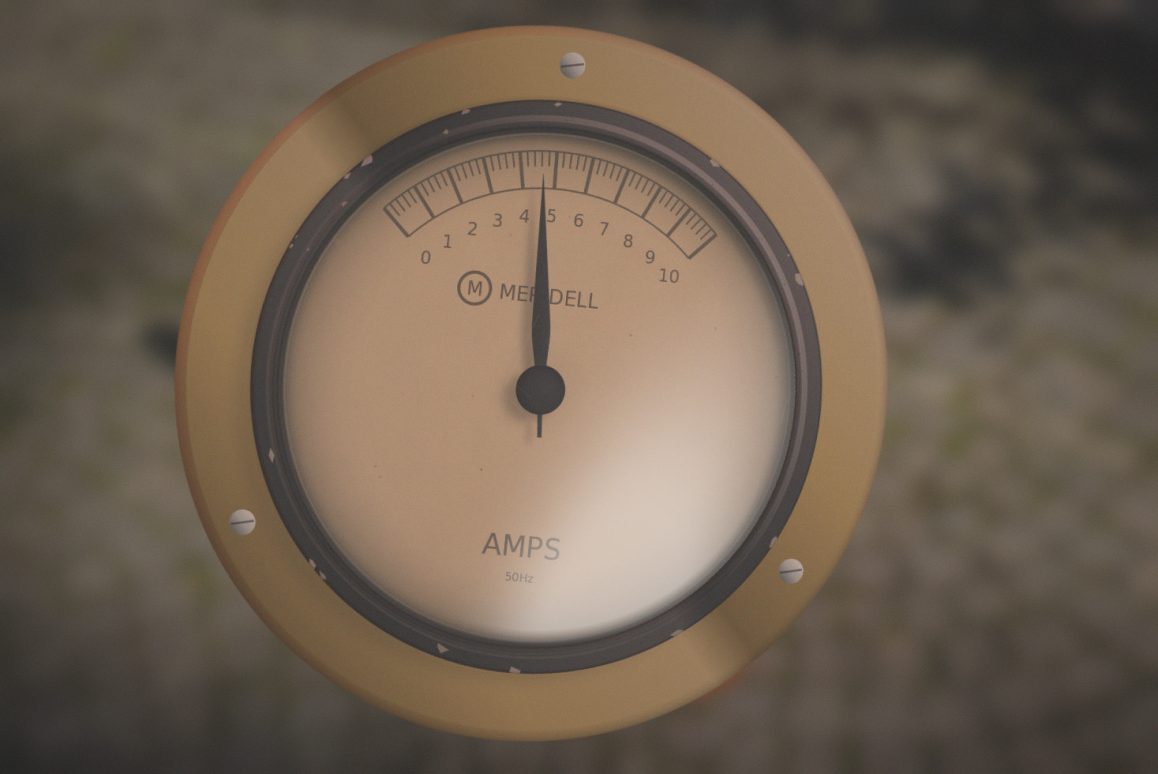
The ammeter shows 4.6 A
